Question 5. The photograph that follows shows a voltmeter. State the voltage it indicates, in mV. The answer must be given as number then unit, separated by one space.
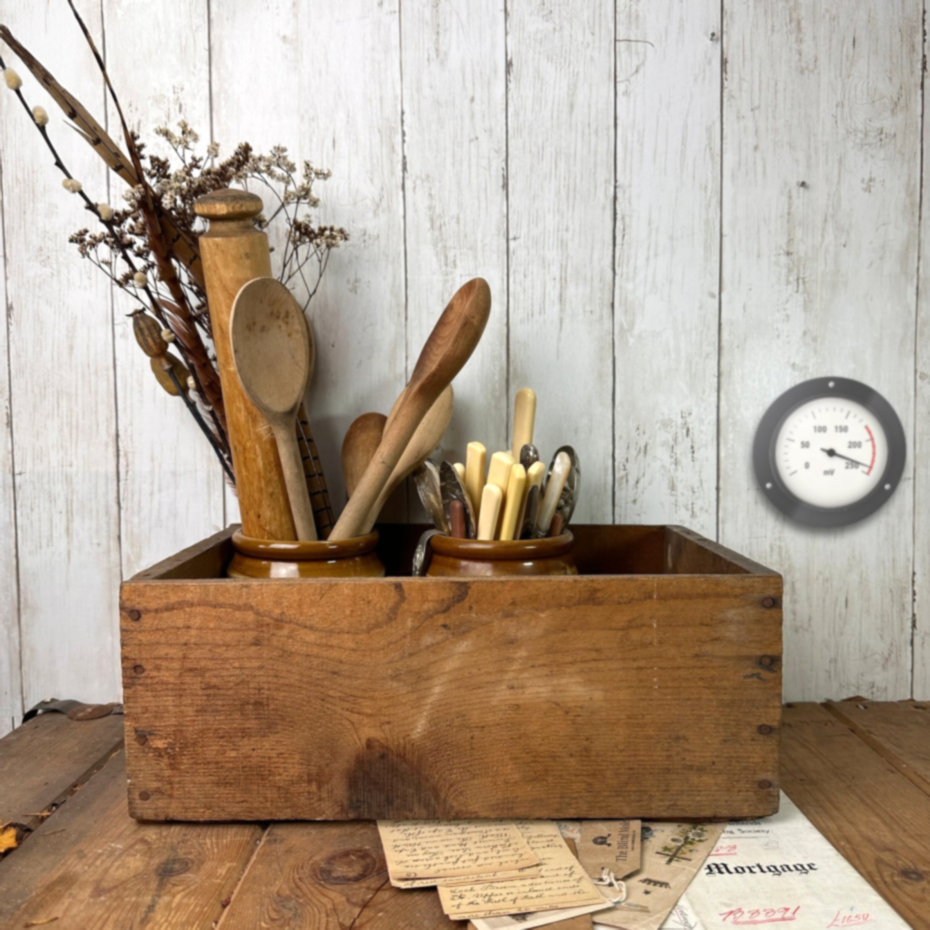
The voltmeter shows 240 mV
